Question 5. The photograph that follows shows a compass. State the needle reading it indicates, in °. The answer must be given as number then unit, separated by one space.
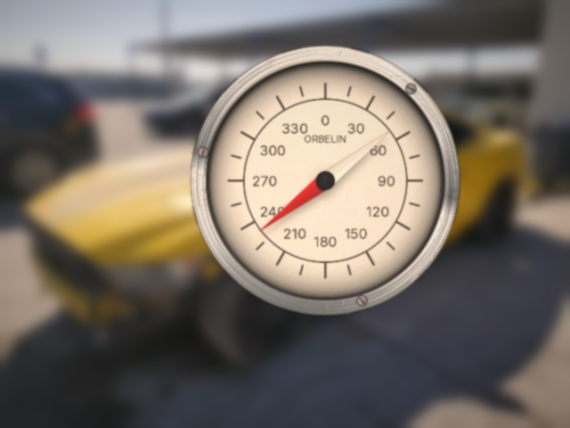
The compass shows 232.5 °
